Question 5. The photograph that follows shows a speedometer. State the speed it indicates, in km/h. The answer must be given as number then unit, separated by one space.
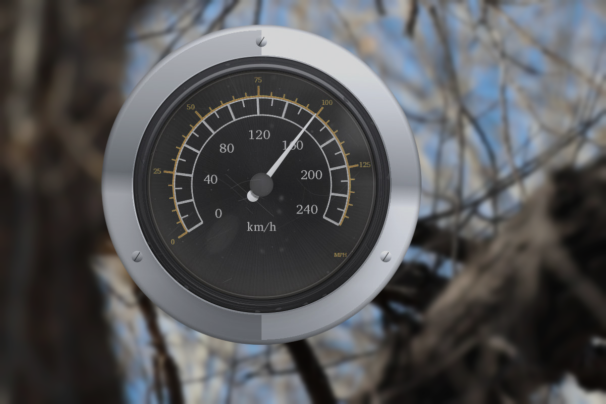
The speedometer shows 160 km/h
